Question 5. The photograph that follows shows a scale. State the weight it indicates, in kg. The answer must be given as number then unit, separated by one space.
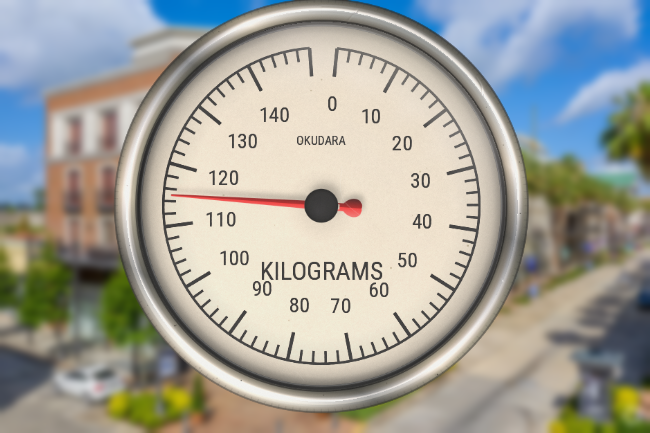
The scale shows 115 kg
